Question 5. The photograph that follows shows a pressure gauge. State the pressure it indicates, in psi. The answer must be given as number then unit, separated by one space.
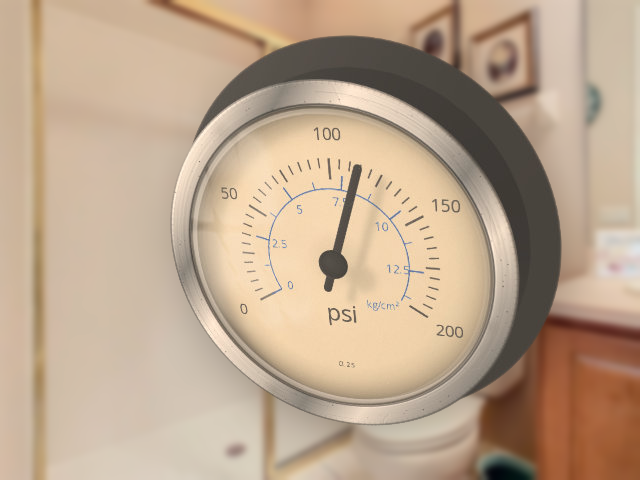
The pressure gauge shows 115 psi
